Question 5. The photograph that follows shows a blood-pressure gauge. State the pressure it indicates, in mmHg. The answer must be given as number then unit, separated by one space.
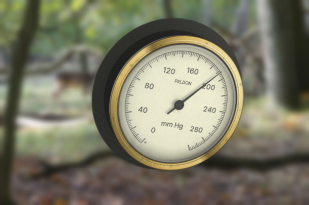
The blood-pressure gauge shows 190 mmHg
